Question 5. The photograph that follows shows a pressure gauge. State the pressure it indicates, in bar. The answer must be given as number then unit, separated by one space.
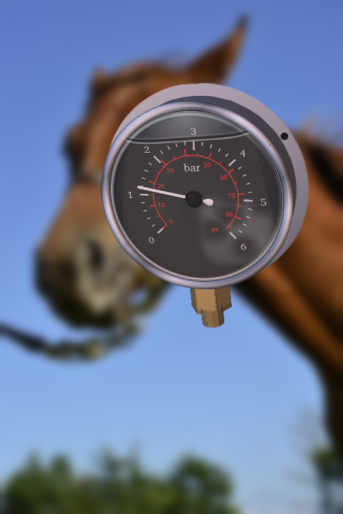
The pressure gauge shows 1.2 bar
